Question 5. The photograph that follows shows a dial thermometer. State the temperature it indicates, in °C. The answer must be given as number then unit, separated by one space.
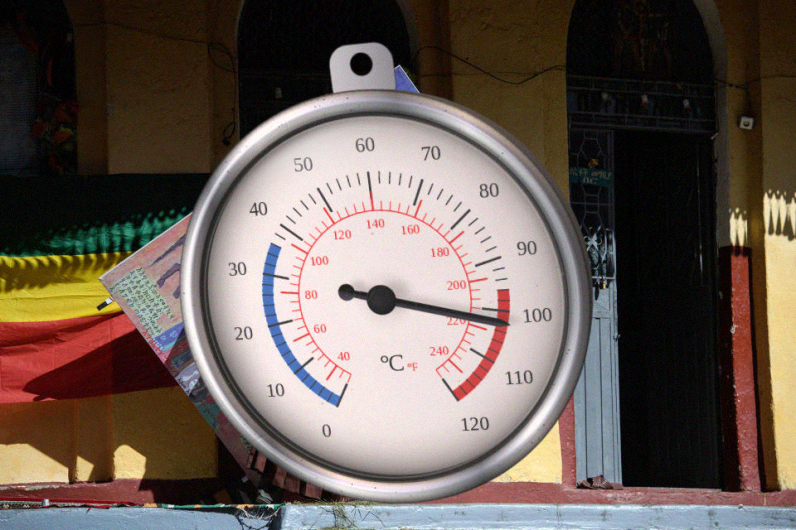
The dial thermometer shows 102 °C
